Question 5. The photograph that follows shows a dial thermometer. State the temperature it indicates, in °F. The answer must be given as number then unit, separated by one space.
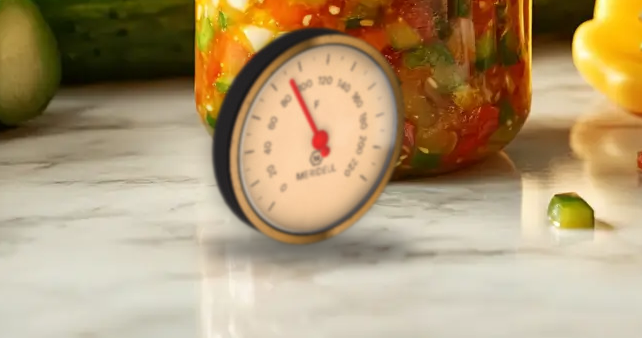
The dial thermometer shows 90 °F
